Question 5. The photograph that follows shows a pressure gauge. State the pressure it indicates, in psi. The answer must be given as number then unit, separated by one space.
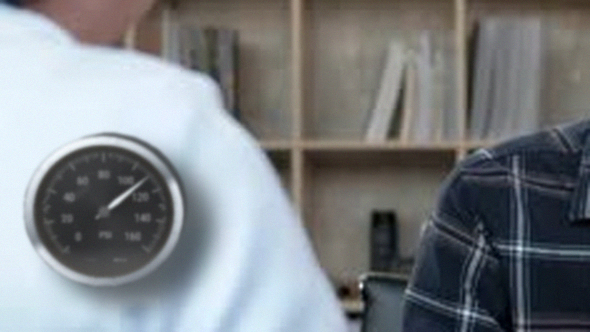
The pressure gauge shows 110 psi
